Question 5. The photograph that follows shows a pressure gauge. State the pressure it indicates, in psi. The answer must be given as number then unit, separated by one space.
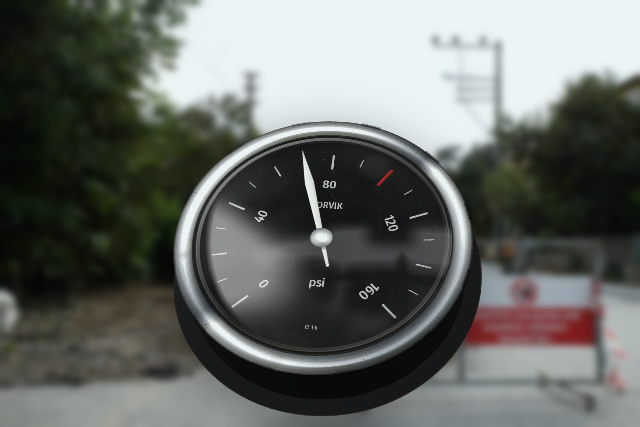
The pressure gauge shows 70 psi
